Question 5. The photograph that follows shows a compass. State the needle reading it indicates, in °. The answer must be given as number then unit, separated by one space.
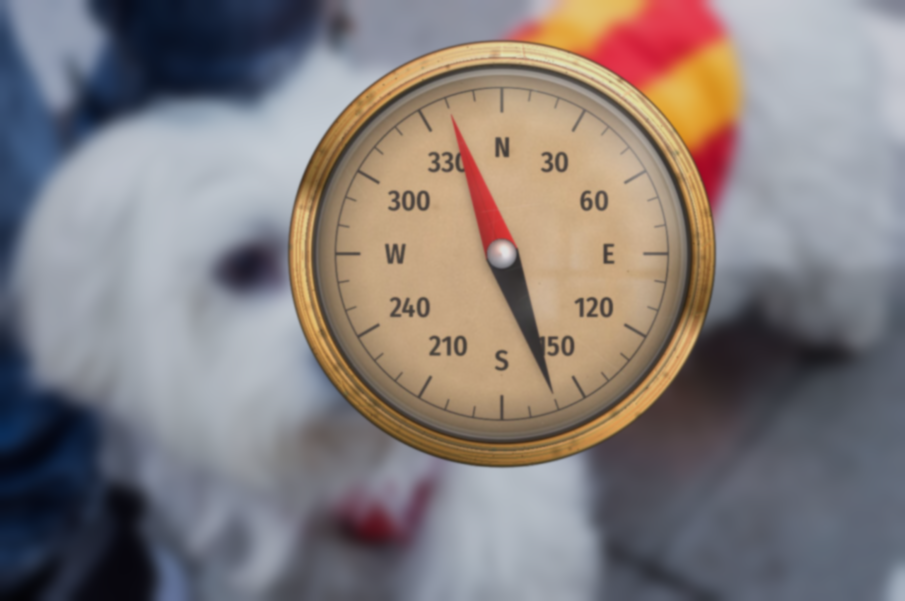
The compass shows 340 °
